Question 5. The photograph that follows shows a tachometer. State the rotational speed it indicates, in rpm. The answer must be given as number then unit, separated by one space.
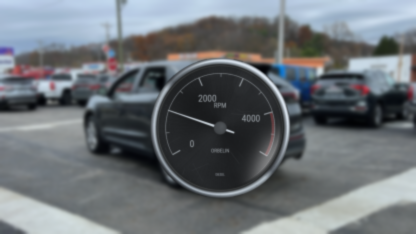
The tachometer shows 1000 rpm
